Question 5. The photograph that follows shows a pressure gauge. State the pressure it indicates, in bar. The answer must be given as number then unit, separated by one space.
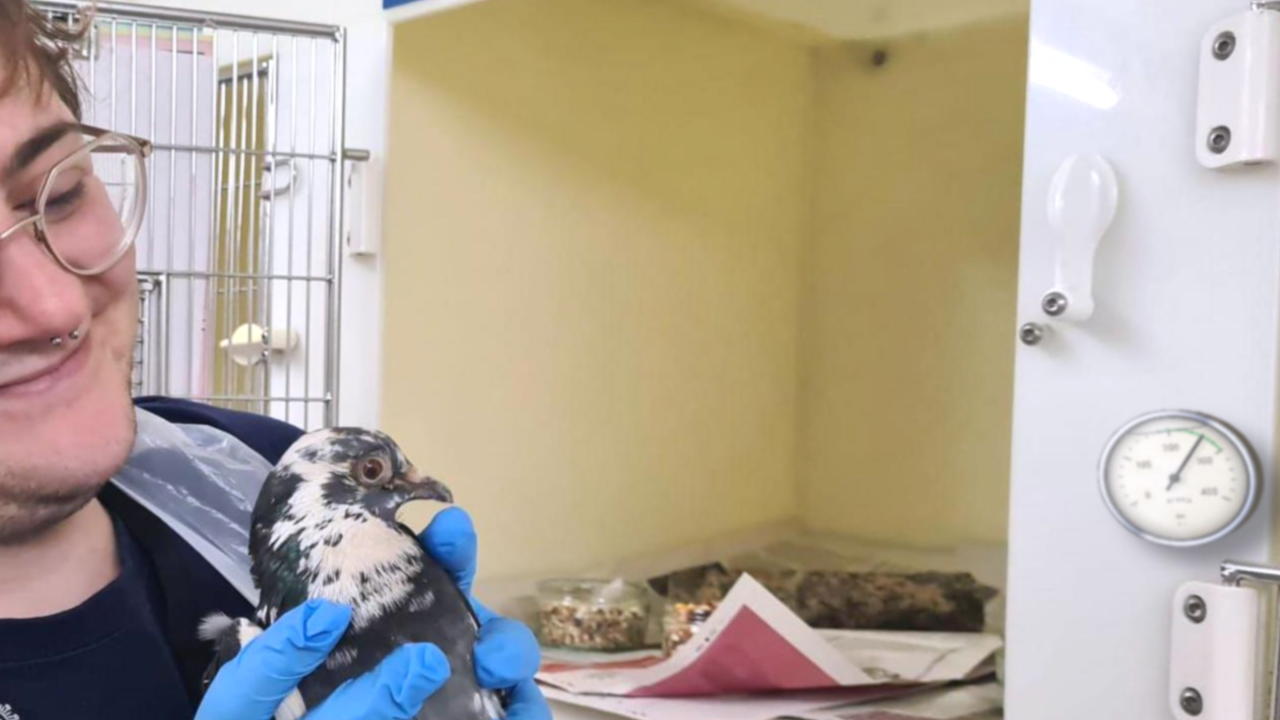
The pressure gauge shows 260 bar
